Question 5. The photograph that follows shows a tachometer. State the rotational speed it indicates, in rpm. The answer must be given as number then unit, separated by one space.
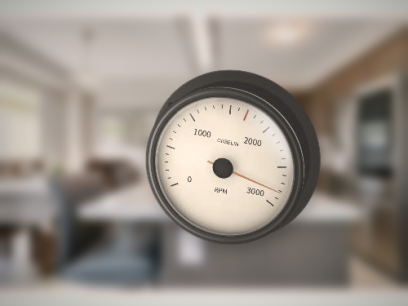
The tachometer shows 2800 rpm
